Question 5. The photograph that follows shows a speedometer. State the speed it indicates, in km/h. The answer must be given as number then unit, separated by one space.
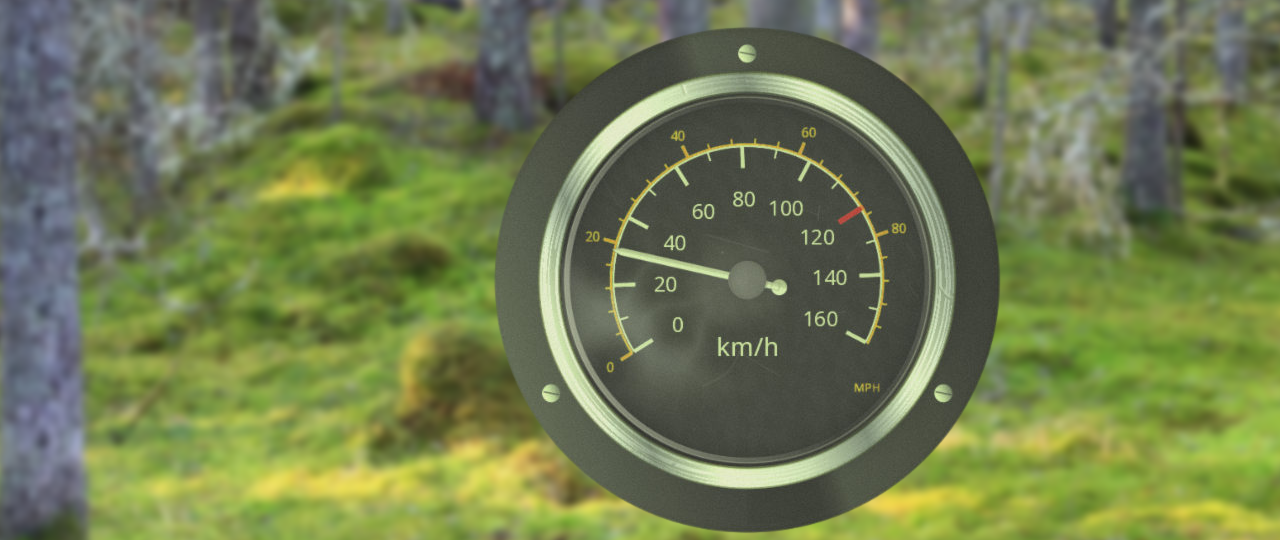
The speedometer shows 30 km/h
